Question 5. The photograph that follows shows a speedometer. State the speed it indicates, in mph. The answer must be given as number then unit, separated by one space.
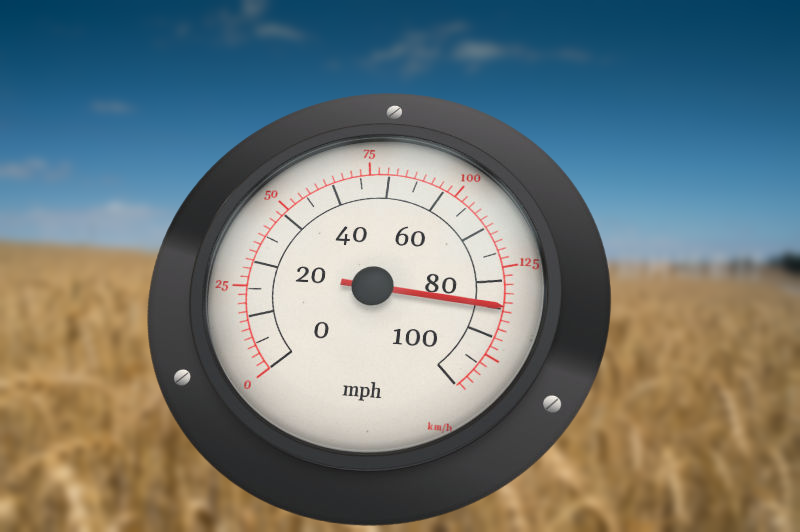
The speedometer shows 85 mph
